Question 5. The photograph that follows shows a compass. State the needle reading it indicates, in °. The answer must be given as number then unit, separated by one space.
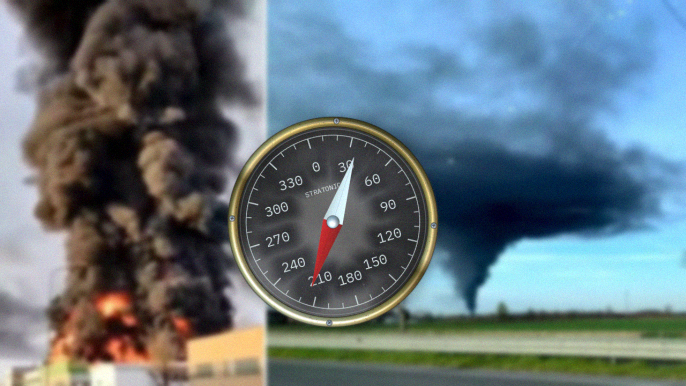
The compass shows 215 °
